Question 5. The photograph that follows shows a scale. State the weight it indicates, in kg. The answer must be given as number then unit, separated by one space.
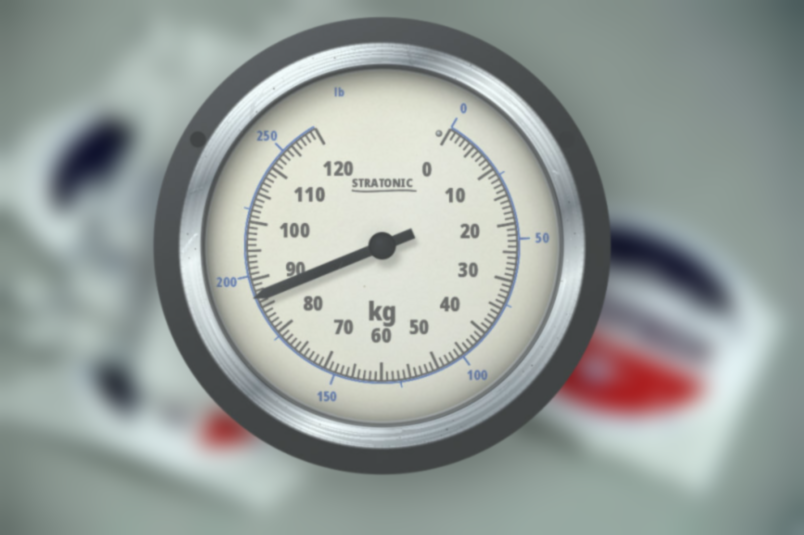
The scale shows 87 kg
